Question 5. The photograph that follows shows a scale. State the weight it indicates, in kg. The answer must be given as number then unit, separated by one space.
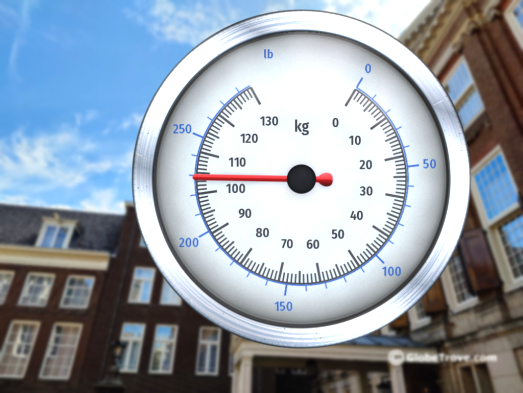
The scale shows 104 kg
